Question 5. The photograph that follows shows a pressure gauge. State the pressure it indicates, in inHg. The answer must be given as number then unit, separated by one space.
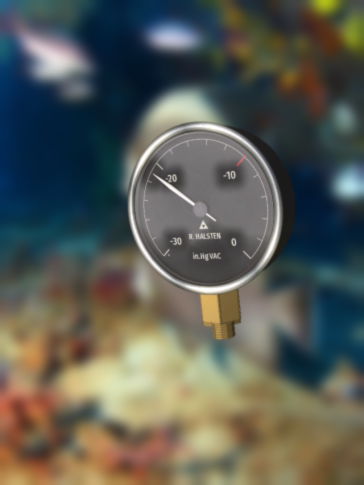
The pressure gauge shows -21 inHg
